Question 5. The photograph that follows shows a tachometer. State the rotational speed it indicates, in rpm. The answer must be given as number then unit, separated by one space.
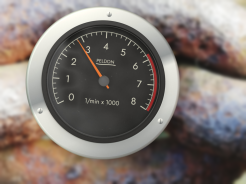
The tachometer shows 2800 rpm
